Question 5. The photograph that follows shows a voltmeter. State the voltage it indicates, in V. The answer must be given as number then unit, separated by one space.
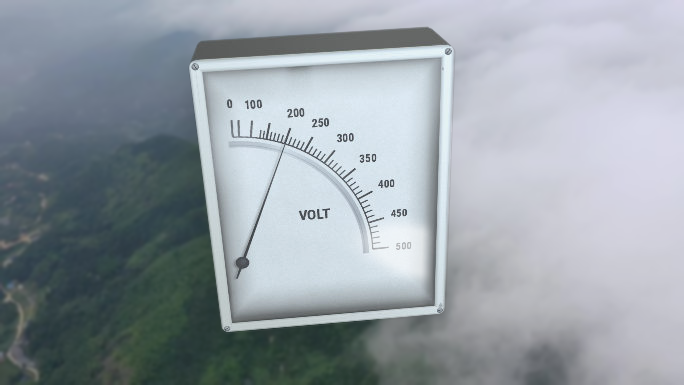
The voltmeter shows 200 V
